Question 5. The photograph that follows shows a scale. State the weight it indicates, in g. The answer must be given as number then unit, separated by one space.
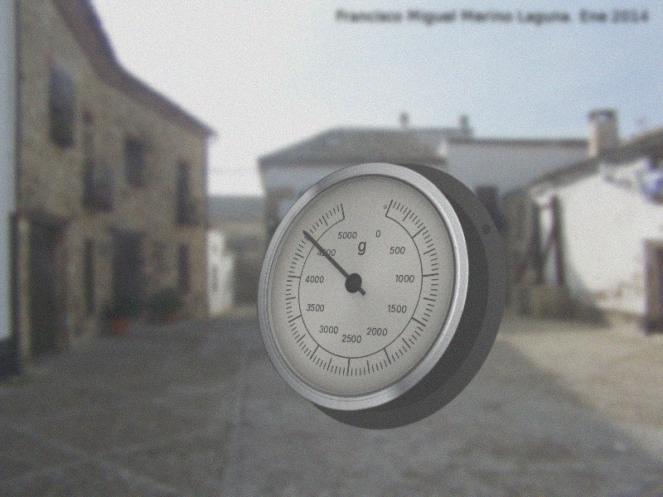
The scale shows 4500 g
